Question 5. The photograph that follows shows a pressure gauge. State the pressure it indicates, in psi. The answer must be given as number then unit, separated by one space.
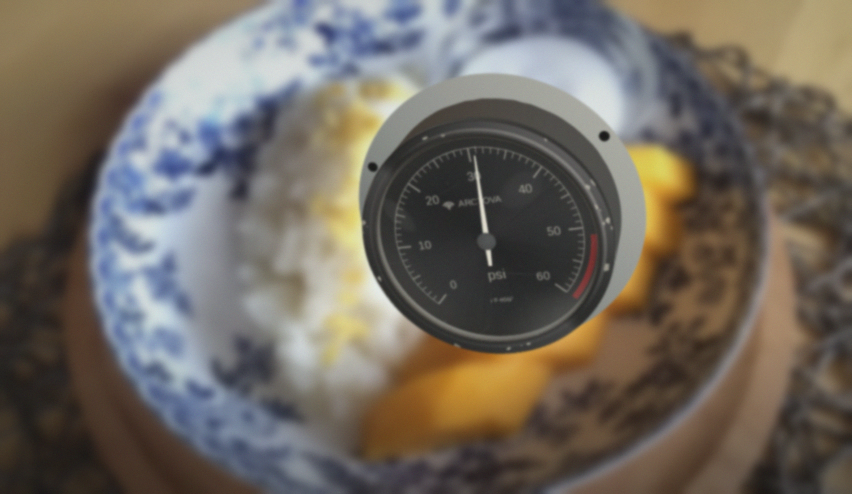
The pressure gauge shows 31 psi
